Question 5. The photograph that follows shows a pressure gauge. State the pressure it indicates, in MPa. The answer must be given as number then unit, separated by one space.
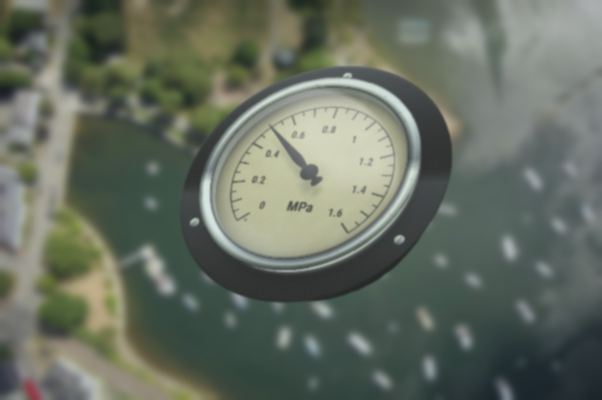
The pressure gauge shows 0.5 MPa
